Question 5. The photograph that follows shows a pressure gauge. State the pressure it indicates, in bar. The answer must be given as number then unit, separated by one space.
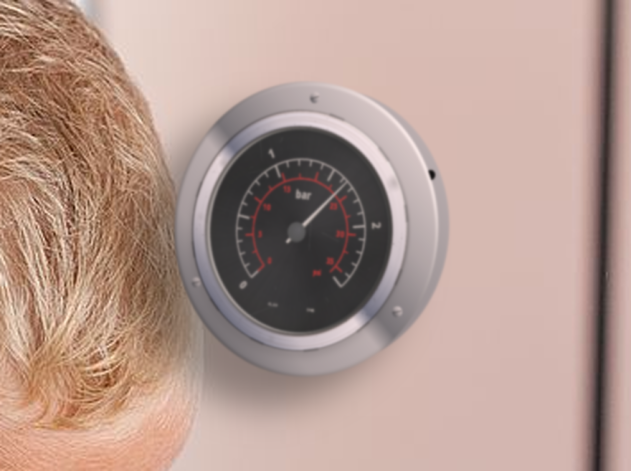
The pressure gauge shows 1.65 bar
